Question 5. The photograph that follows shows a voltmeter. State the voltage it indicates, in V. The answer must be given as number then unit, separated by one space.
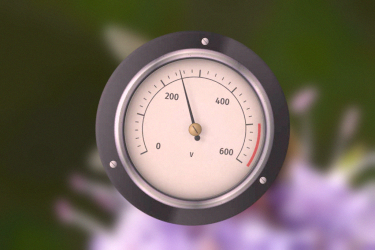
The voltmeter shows 250 V
